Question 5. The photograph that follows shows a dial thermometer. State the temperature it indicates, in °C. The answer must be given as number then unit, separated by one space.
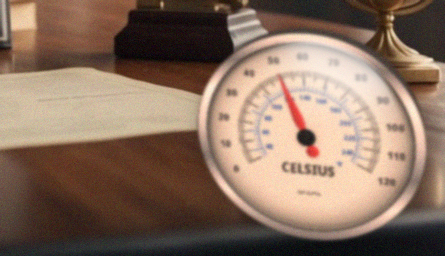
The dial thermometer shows 50 °C
